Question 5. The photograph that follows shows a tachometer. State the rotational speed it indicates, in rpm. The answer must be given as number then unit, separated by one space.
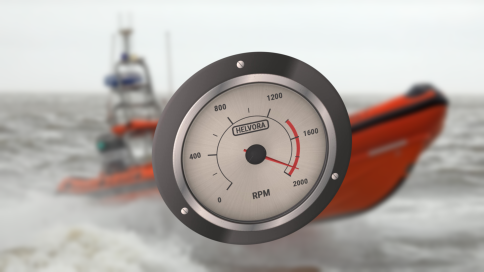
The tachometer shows 1900 rpm
